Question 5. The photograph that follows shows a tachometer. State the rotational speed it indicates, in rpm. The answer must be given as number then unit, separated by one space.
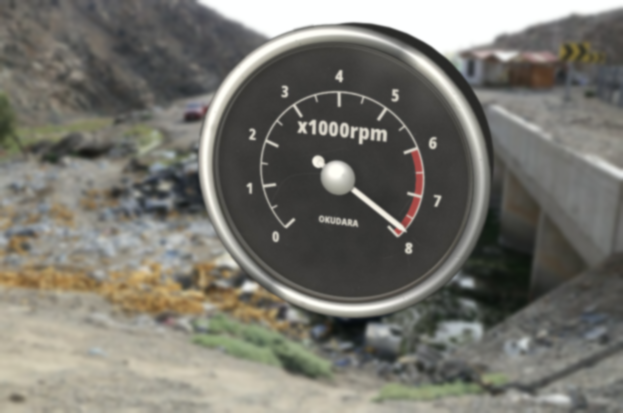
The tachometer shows 7750 rpm
